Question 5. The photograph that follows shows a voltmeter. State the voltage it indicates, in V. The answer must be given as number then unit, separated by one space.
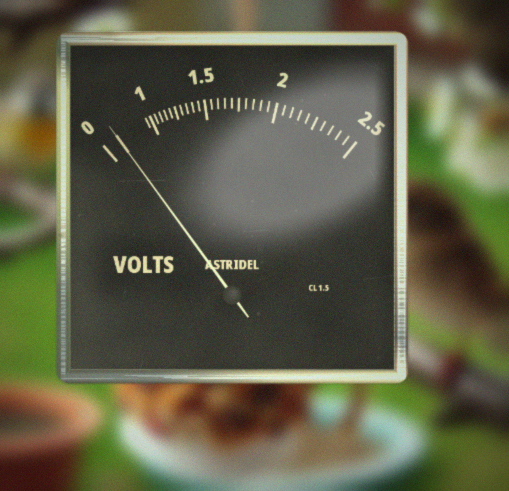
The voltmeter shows 0.5 V
